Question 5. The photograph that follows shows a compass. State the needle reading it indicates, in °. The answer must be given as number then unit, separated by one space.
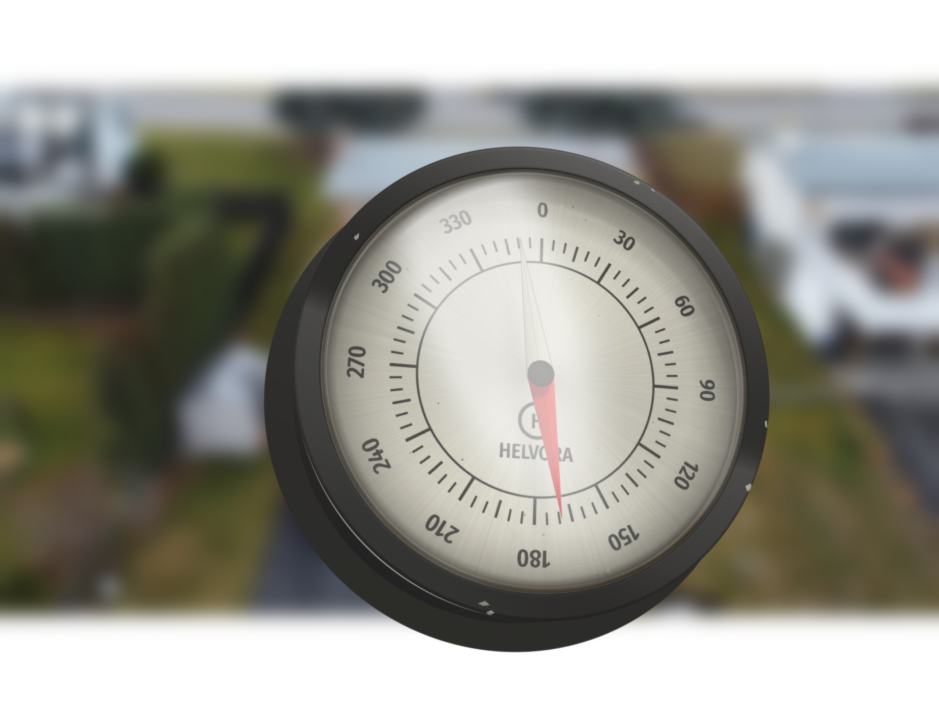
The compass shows 170 °
